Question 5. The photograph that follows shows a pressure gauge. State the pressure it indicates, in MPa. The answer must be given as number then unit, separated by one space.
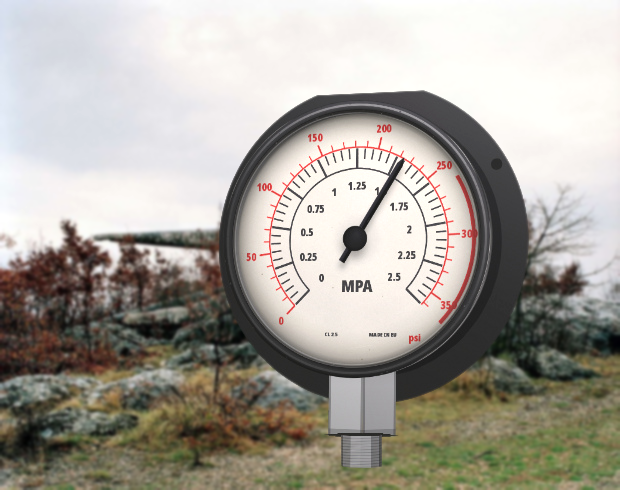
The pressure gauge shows 1.55 MPa
